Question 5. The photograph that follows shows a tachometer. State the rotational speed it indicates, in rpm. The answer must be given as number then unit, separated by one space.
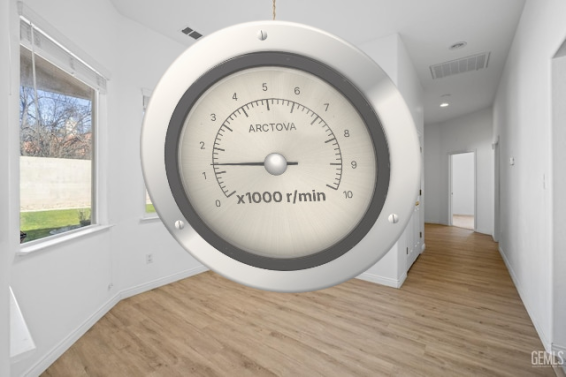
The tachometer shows 1400 rpm
